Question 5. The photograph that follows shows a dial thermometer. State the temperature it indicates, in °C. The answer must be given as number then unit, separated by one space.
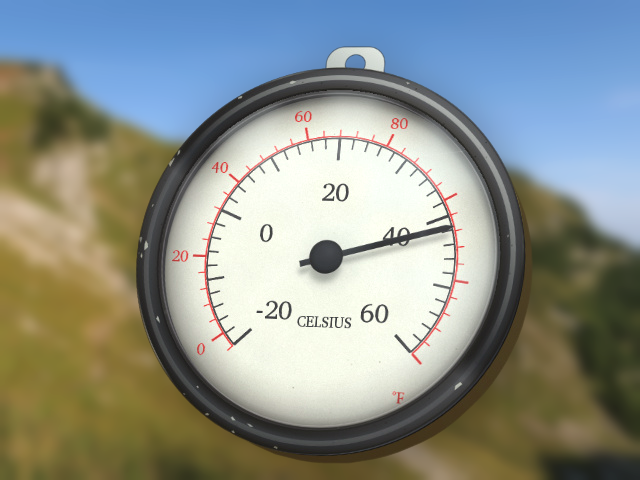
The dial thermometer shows 42 °C
